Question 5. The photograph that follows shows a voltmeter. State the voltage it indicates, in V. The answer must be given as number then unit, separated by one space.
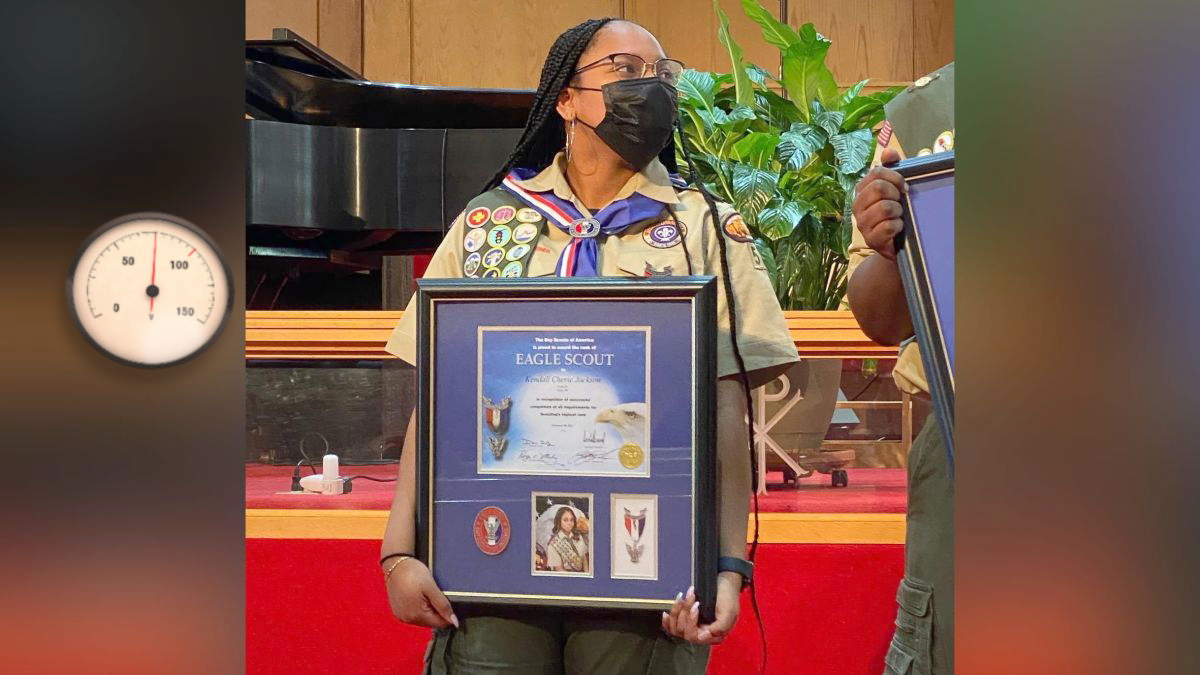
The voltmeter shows 75 V
